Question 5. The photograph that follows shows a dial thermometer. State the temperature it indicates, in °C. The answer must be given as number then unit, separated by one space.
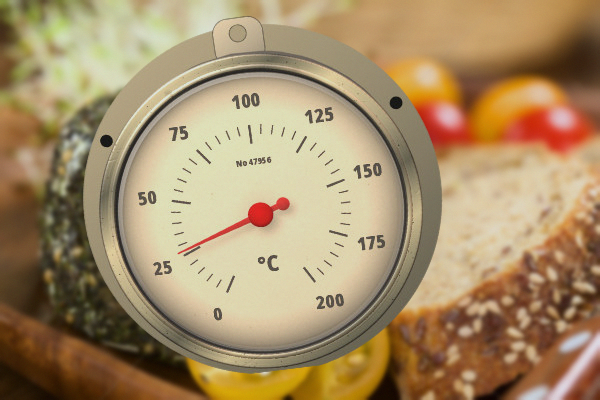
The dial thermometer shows 27.5 °C
